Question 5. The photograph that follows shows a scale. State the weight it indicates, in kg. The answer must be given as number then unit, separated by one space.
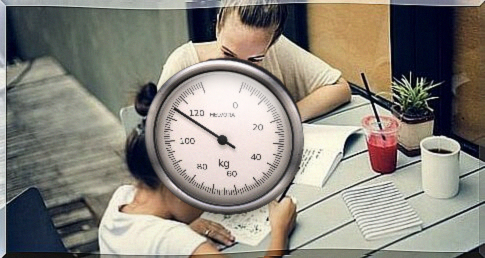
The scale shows 115 kg
